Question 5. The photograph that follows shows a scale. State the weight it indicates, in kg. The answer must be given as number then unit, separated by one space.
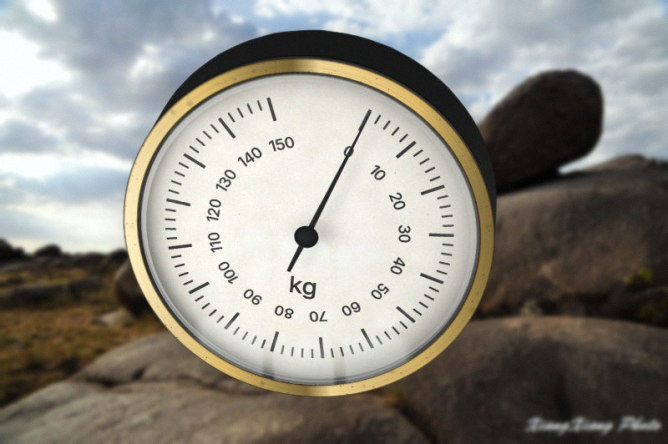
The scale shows 0 kg
